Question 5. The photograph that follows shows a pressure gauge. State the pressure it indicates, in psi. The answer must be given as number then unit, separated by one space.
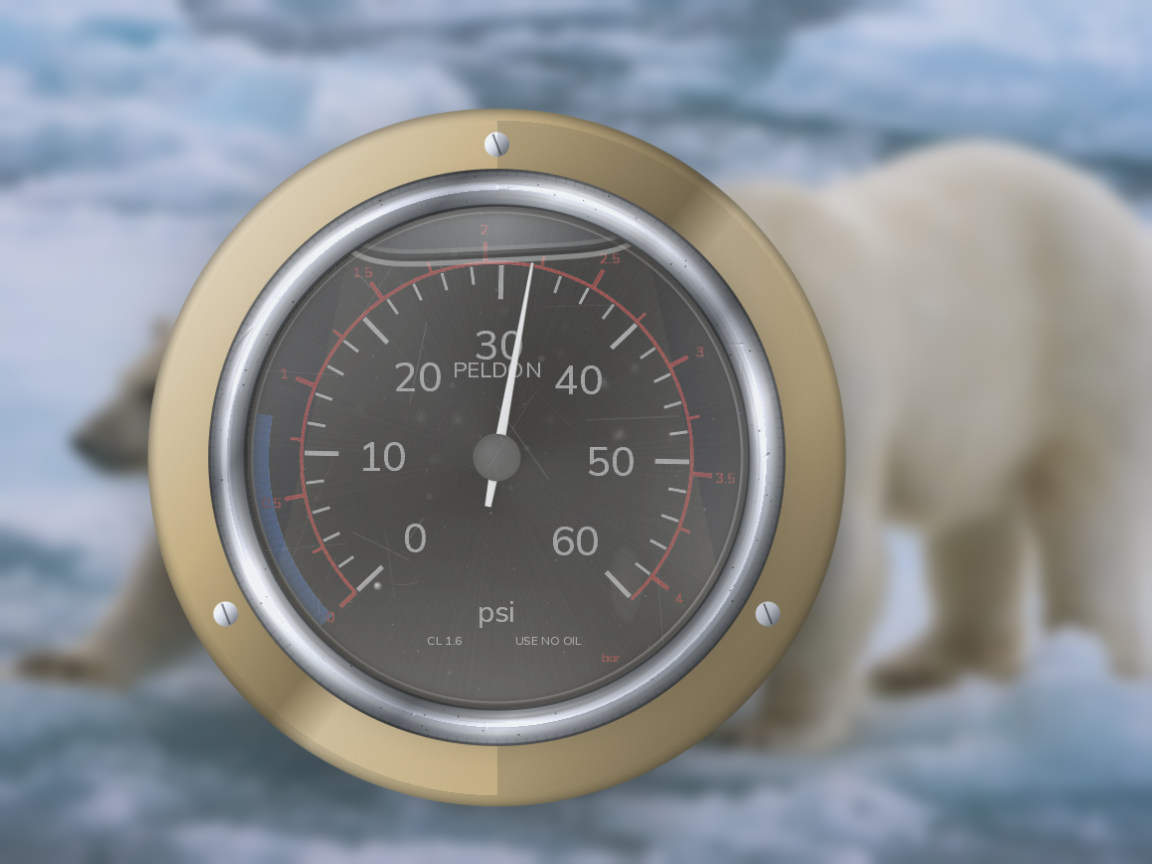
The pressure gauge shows 32 psi
